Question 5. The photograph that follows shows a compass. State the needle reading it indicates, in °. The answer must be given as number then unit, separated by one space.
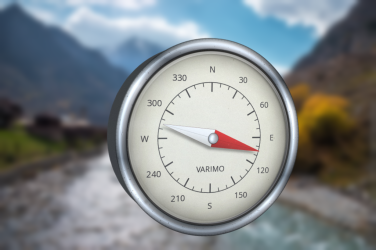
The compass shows 105 °
